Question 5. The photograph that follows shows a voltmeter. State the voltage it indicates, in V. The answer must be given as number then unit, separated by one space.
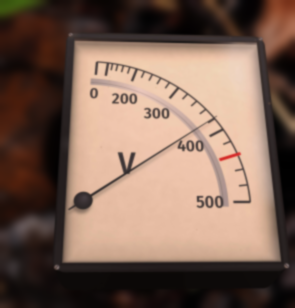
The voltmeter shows 380 V
